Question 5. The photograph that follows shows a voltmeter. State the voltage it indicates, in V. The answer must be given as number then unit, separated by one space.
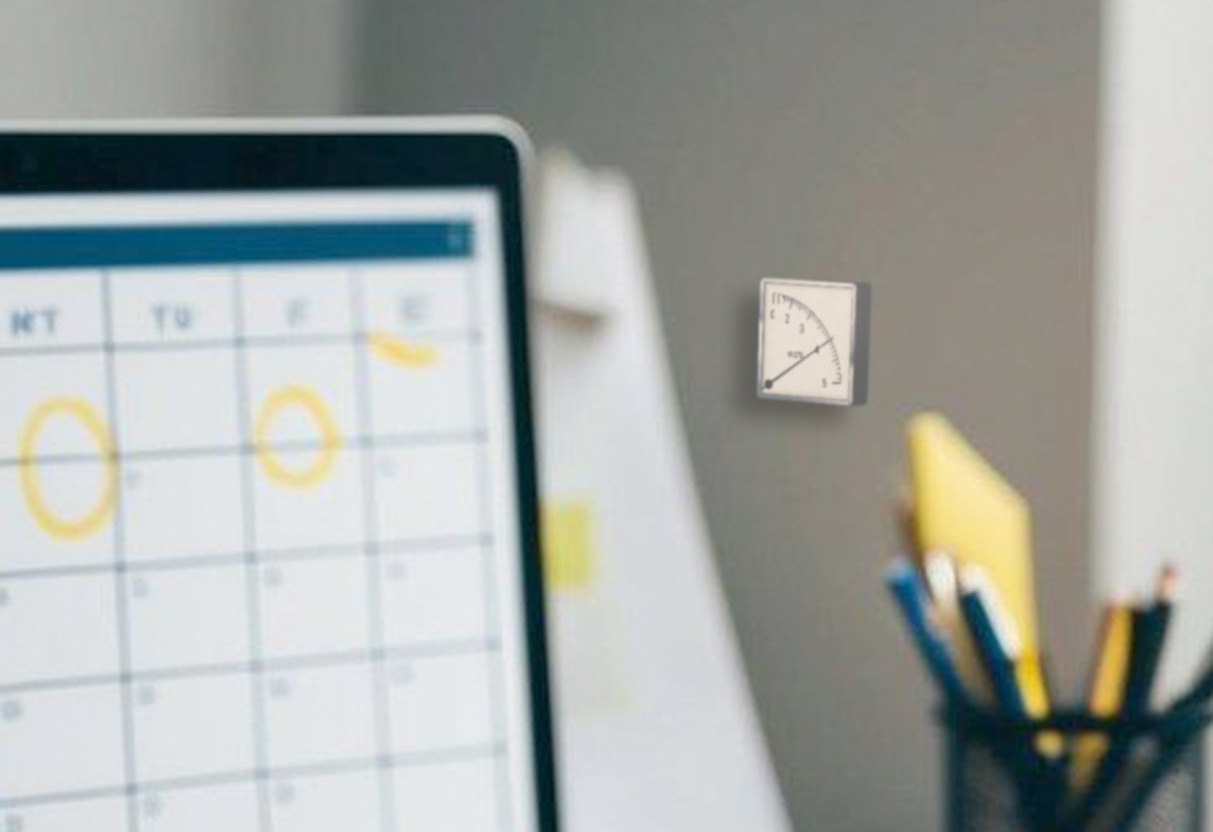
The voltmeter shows 4 V
